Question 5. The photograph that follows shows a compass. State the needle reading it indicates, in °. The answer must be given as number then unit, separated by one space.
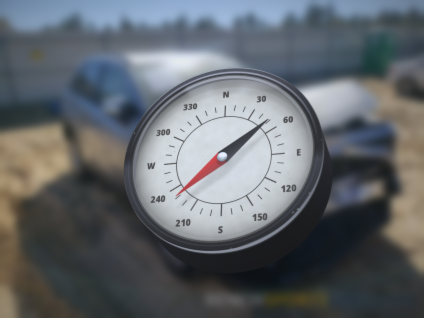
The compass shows 230 °
